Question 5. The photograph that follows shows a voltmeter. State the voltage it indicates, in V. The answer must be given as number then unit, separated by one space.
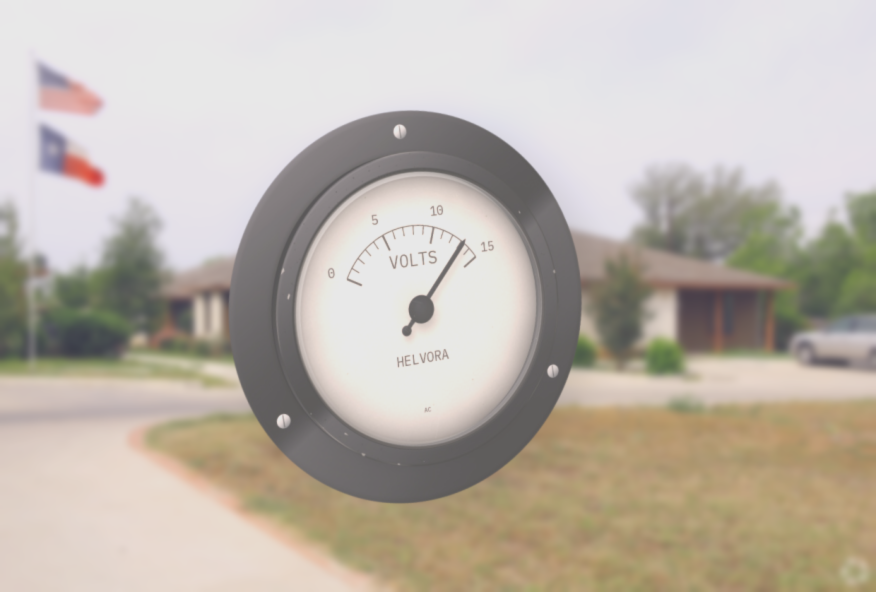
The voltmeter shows 13 V
